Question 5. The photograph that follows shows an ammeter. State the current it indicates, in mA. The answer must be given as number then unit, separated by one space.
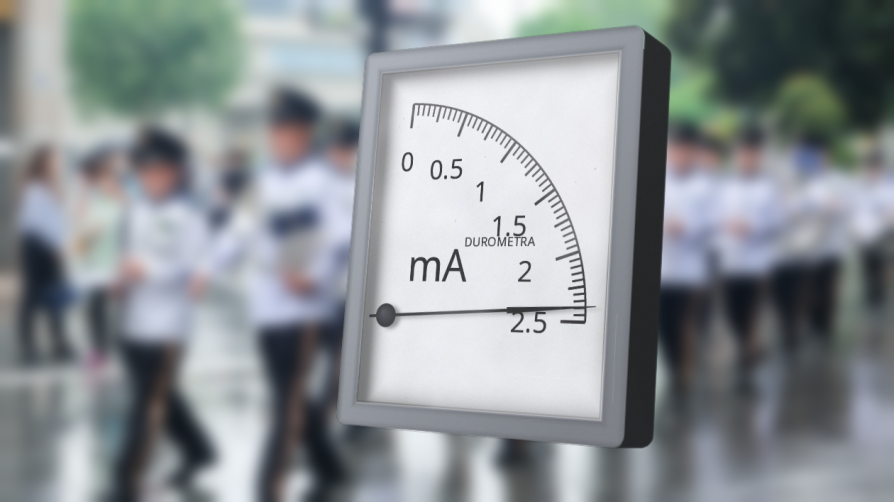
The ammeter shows 2.4 mA
